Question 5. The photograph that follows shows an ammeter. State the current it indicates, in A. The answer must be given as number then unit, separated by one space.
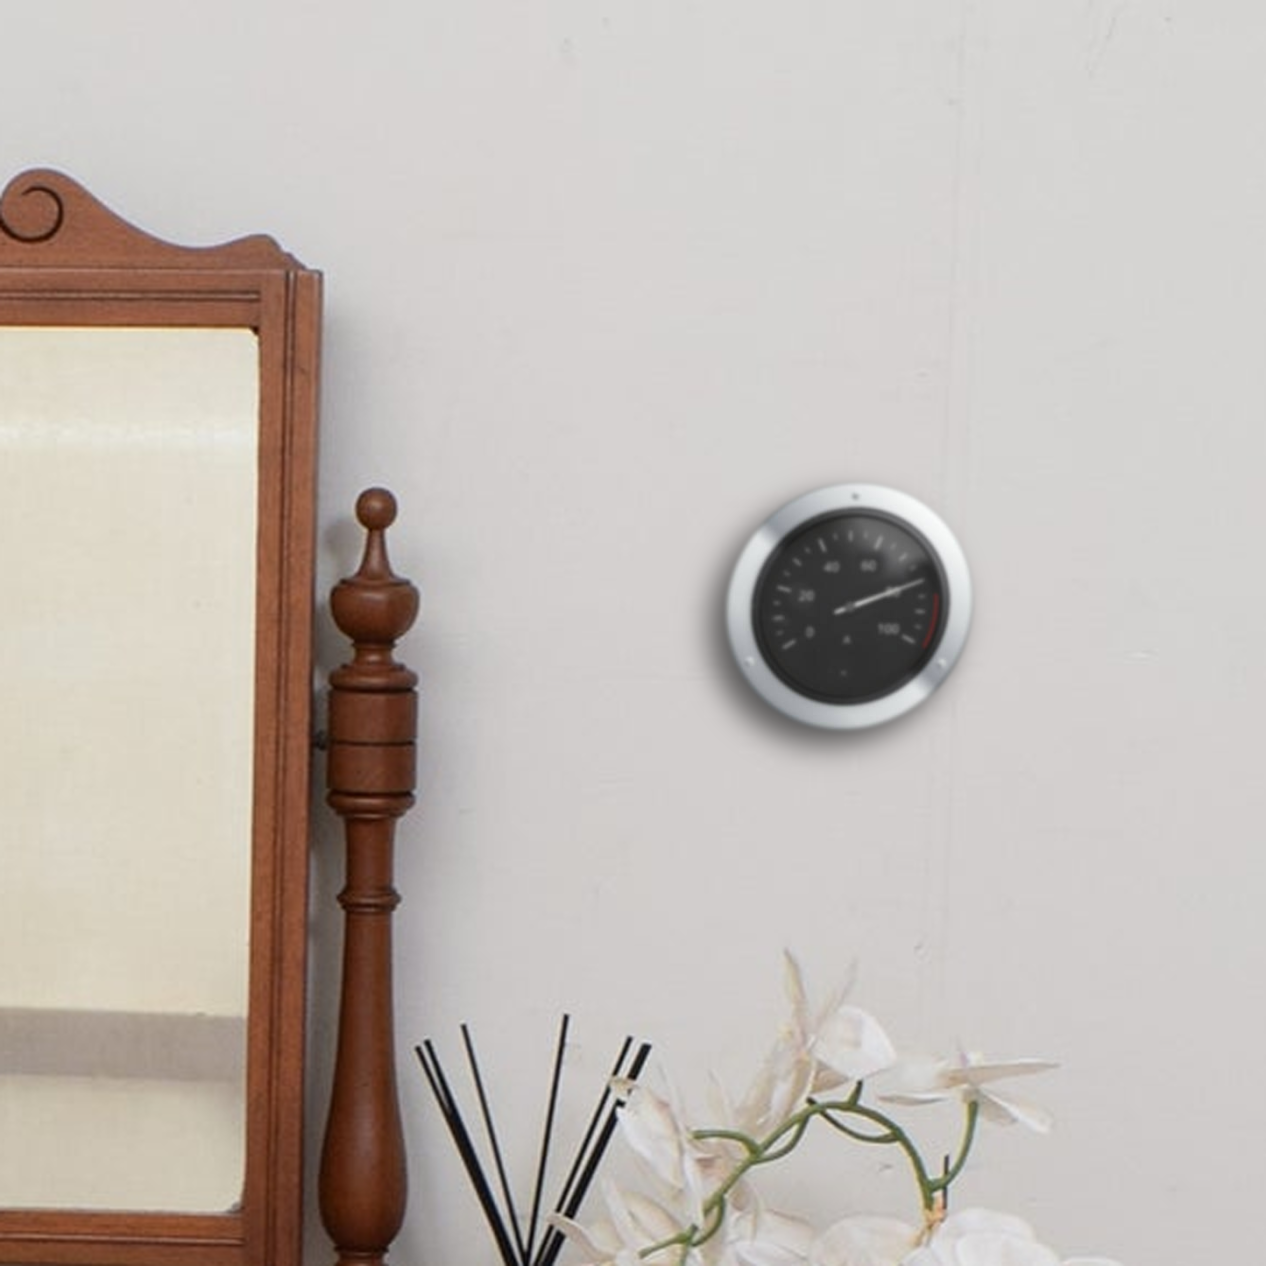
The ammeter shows 80 A
